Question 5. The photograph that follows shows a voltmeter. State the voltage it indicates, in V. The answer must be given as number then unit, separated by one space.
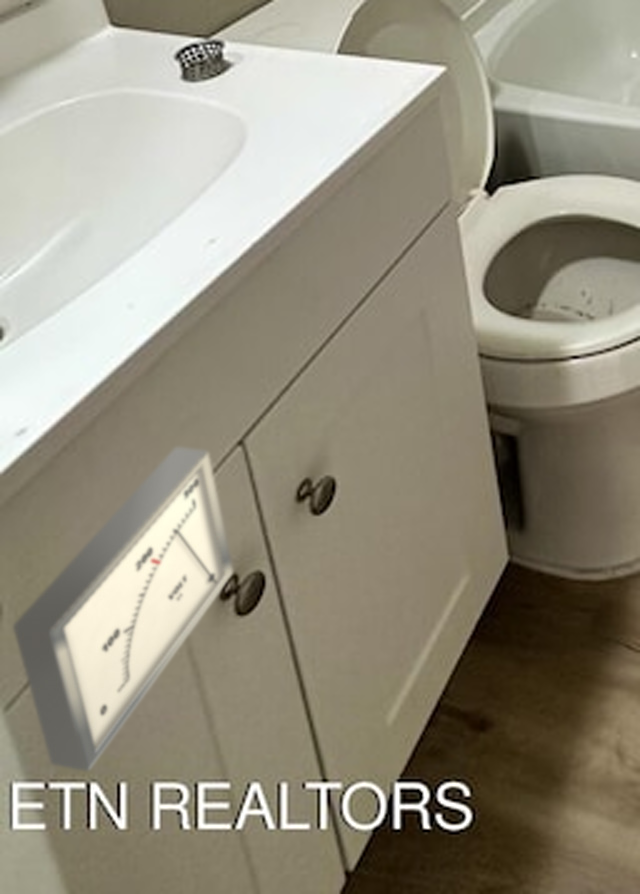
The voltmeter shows 250 V
